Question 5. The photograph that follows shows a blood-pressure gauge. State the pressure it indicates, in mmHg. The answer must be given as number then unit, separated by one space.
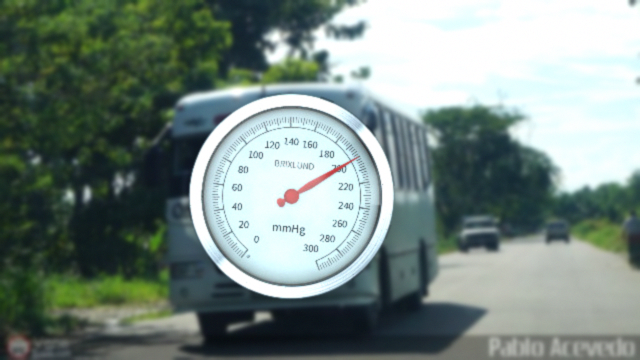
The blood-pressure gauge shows 200 mmHg
